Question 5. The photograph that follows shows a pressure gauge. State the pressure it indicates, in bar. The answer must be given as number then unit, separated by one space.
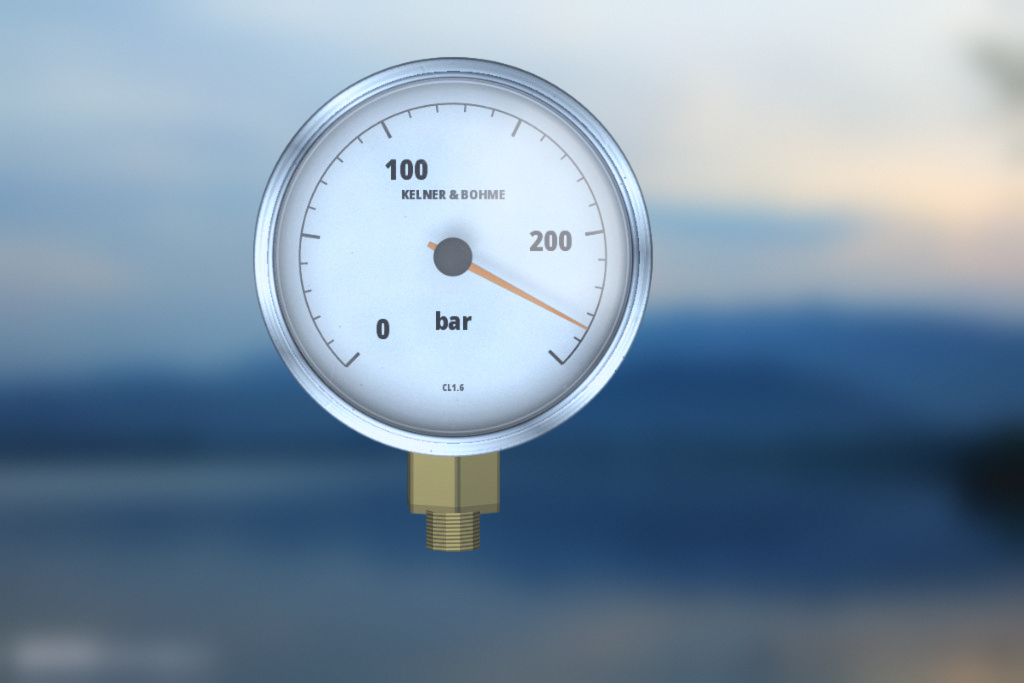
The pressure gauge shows 235 bar
